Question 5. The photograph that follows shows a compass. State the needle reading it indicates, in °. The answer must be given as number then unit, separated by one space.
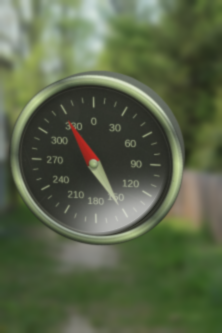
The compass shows 330 °
